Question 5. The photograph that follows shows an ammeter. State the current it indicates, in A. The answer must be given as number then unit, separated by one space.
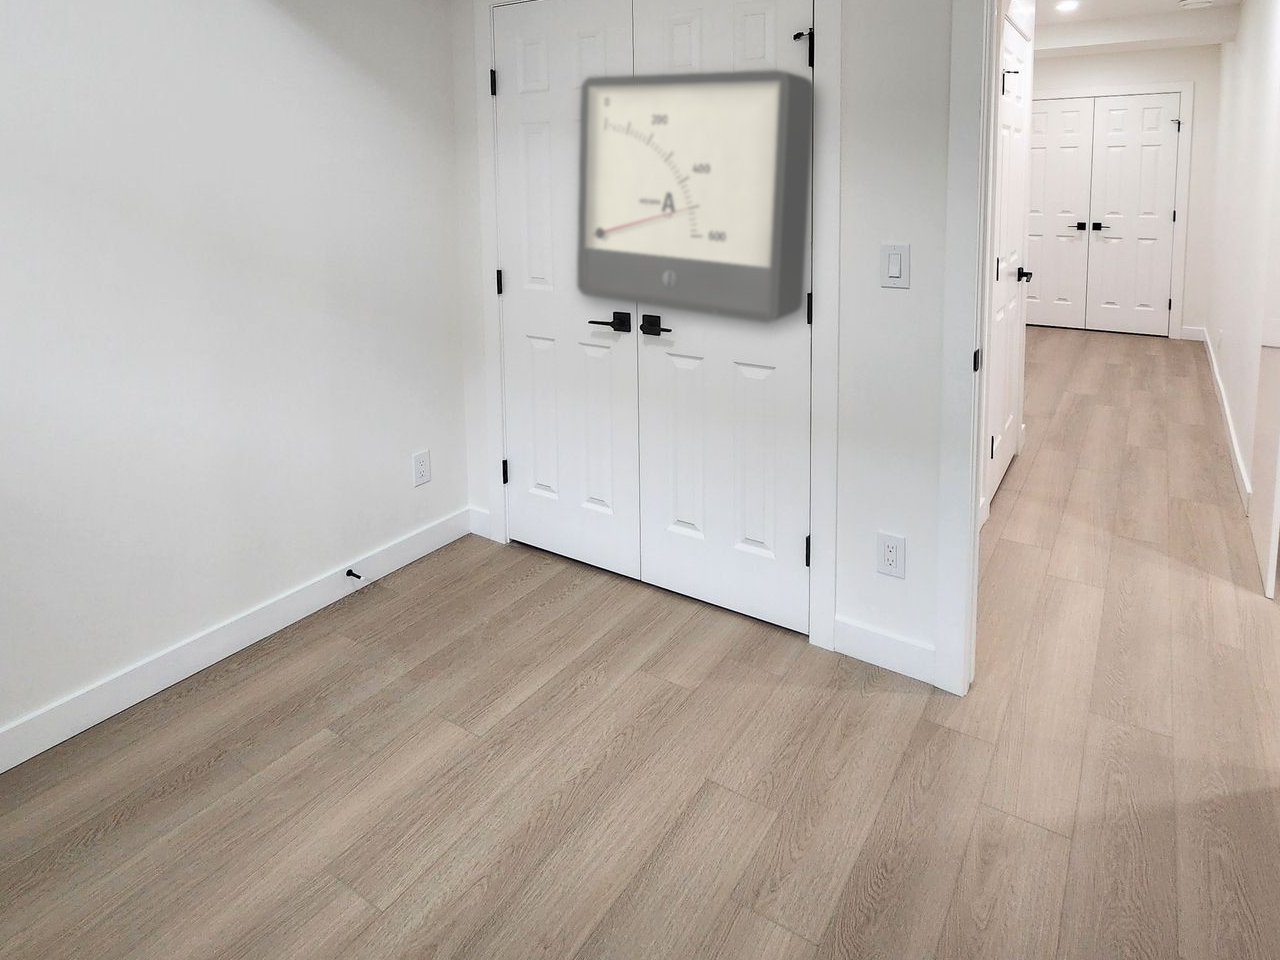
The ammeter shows 500 A
